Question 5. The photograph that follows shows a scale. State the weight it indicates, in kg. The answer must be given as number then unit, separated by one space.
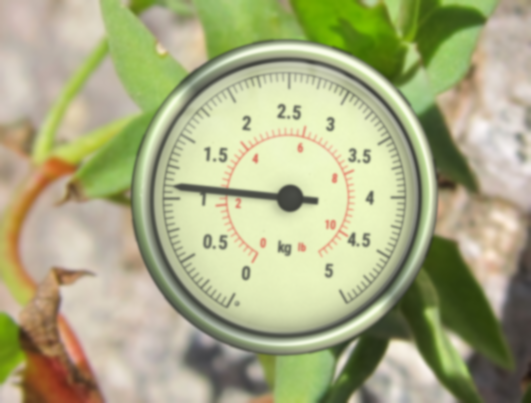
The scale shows 1.1 kg
